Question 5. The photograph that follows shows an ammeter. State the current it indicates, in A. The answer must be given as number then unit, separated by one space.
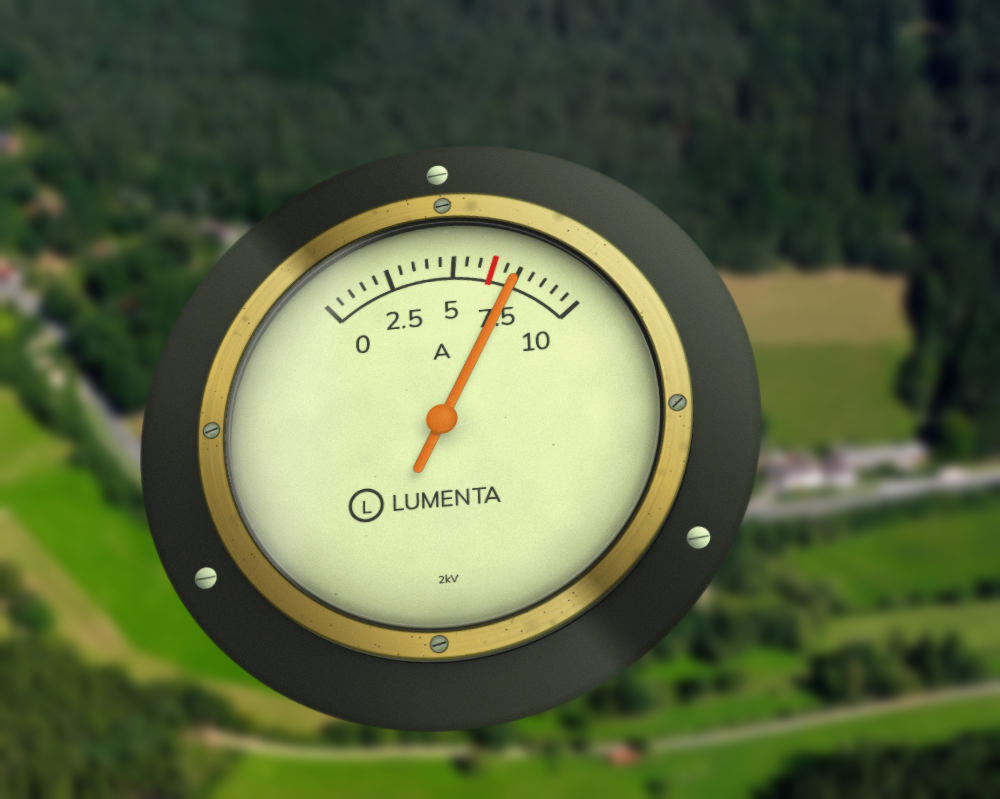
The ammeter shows 7.5 A
